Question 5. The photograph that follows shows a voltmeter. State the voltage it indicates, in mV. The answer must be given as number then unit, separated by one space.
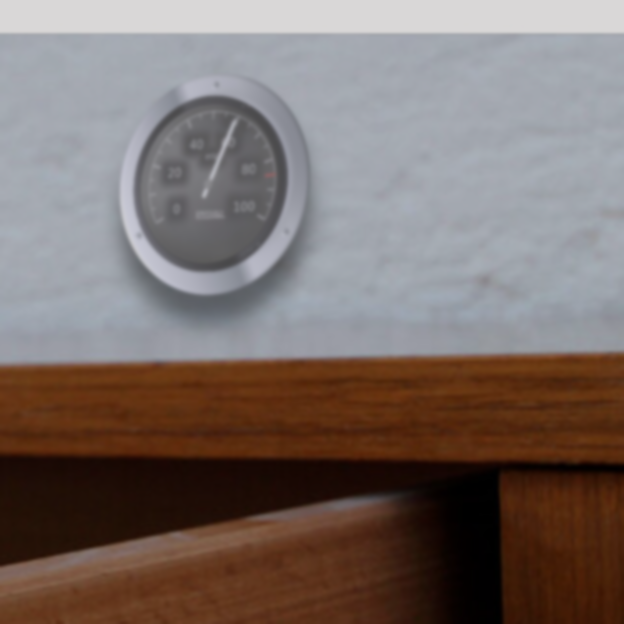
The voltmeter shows 60 mV
